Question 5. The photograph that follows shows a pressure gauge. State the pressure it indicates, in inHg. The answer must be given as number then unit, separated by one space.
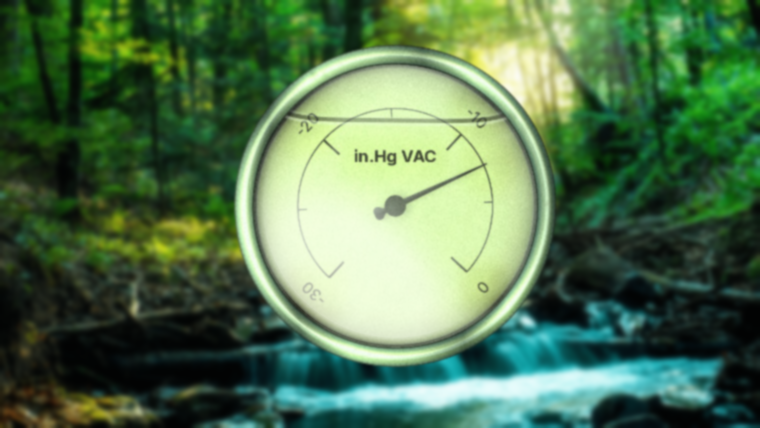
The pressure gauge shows -7.5 inHg
